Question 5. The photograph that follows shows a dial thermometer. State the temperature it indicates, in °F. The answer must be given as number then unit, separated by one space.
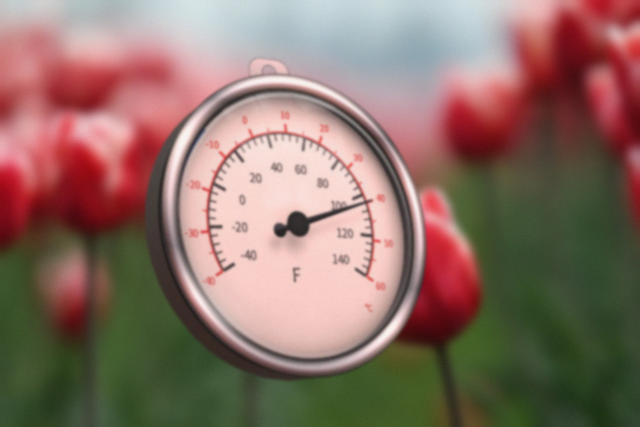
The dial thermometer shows 104 °F
